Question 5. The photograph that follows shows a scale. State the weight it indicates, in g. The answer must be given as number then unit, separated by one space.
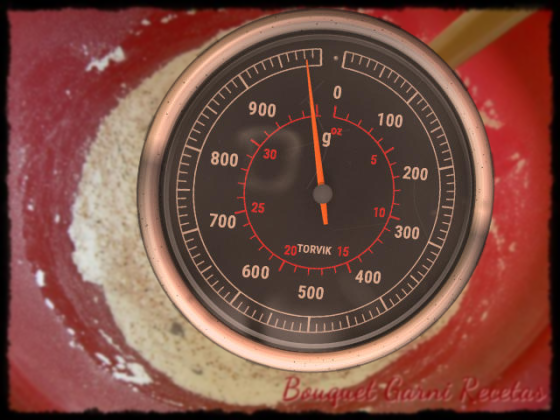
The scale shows 980 g
